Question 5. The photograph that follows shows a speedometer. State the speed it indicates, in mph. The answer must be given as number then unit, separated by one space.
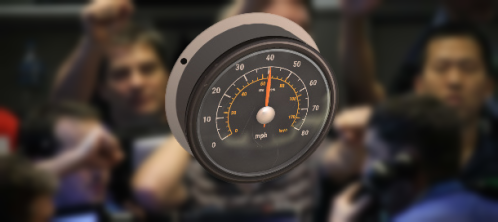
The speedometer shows 40 mph
